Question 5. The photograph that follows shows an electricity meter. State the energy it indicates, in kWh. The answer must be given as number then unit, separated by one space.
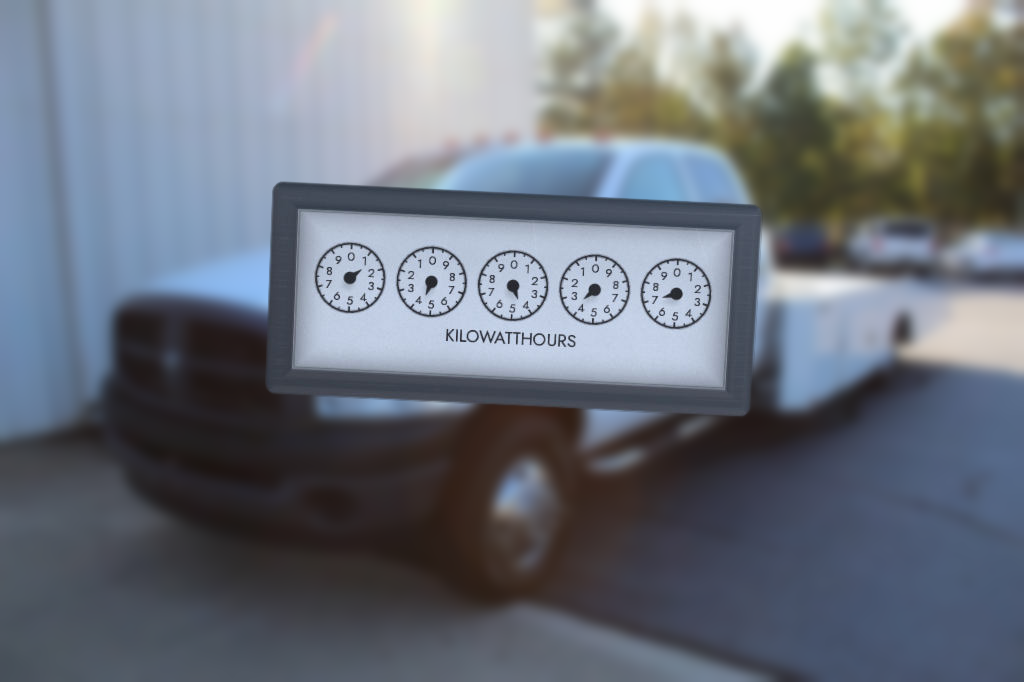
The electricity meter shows 14437 kWh
